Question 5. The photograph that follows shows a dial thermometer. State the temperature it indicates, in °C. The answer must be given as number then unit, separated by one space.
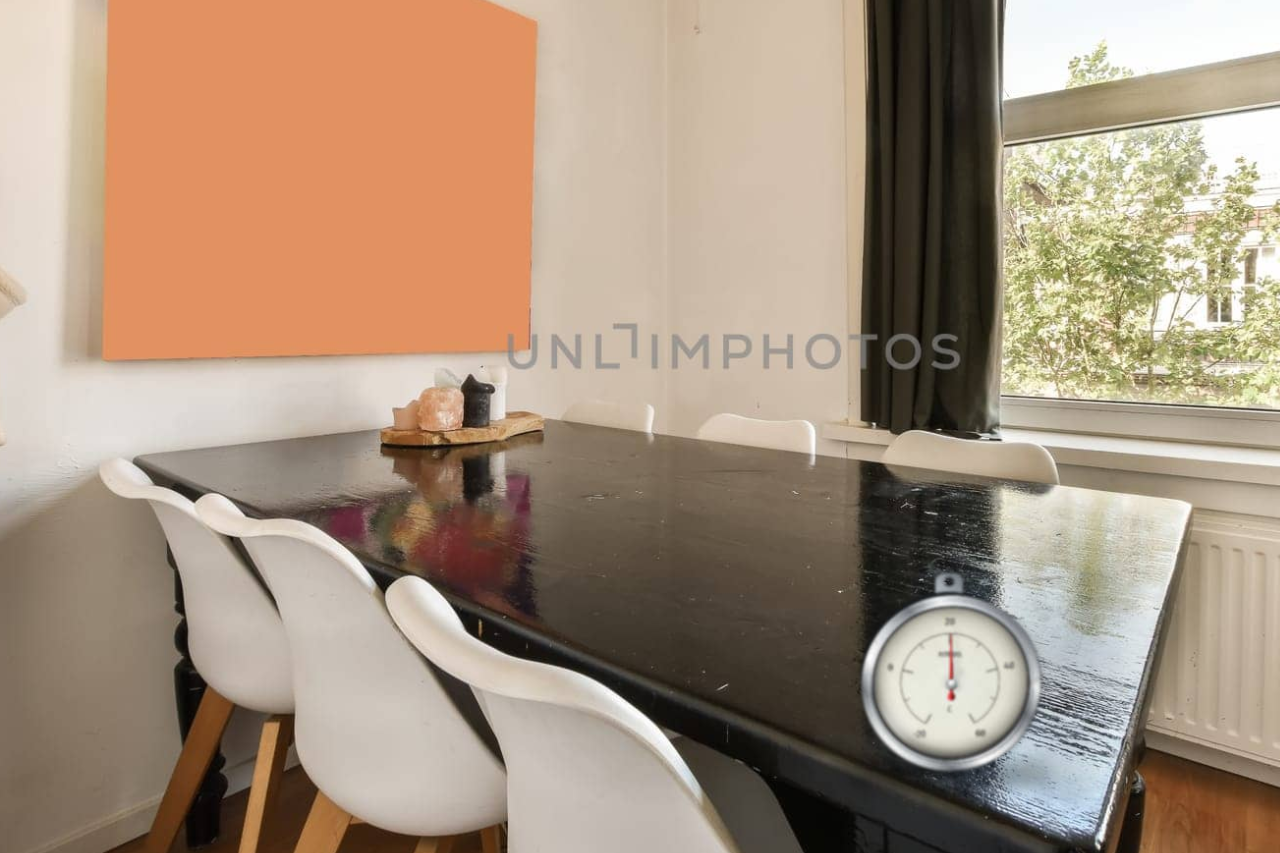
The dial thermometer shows 20 °C
